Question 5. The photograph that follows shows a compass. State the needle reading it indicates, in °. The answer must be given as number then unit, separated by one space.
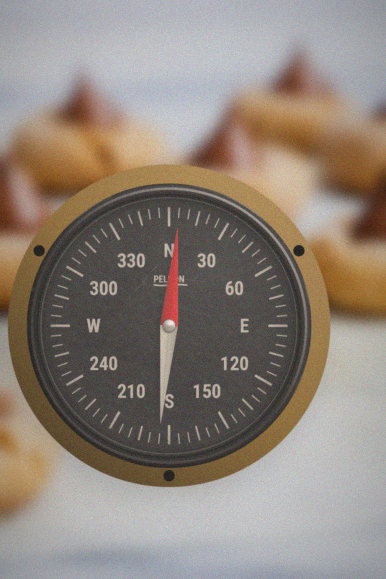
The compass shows 5 °
